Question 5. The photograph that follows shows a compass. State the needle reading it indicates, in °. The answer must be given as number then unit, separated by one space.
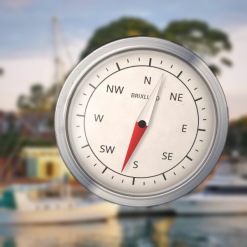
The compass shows 195 °
